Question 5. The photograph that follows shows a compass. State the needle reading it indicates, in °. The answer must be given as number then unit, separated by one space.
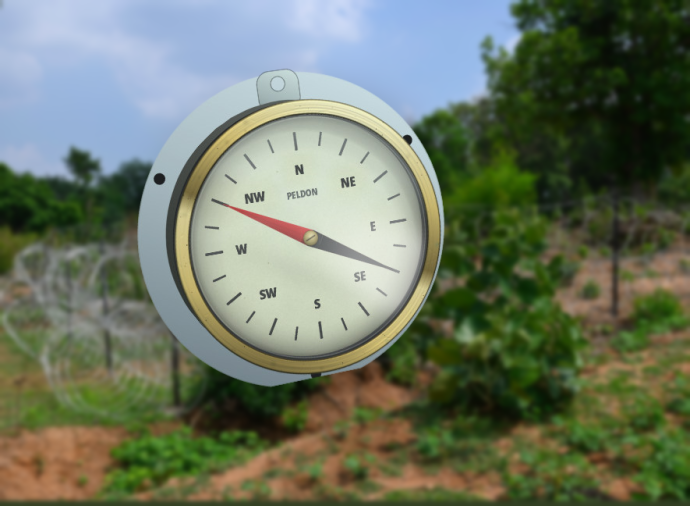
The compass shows 300 °
